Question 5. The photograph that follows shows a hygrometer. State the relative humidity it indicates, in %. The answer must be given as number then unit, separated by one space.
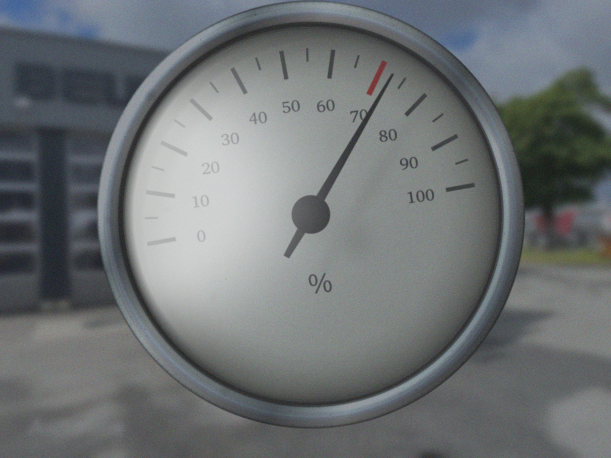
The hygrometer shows 72.5 %
